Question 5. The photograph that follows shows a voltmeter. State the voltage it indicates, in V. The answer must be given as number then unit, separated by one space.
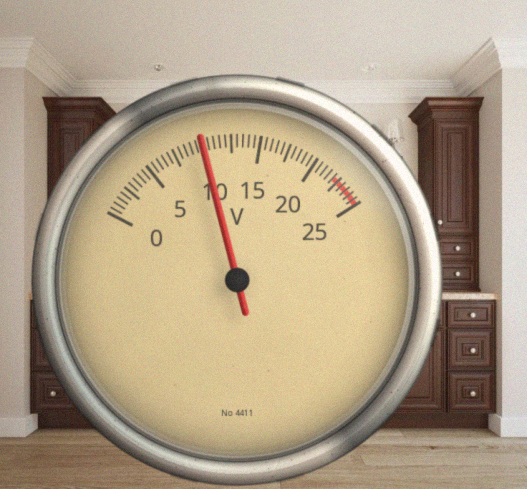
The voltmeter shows 10 V
